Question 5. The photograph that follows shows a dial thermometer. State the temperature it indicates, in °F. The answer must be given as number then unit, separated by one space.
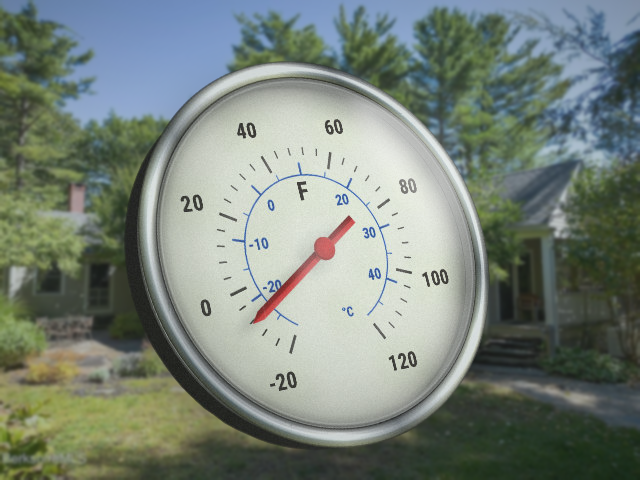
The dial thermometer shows -8 °F
